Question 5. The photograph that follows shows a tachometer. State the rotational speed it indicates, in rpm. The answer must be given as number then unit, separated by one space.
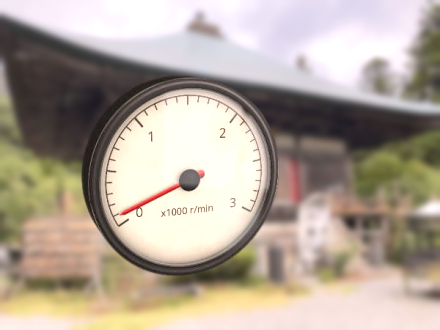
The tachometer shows 100 rpm
